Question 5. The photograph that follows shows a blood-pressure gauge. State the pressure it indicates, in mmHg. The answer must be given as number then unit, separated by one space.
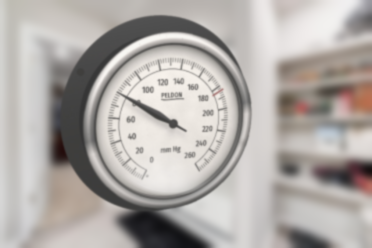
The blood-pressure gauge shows 80 mmHg
